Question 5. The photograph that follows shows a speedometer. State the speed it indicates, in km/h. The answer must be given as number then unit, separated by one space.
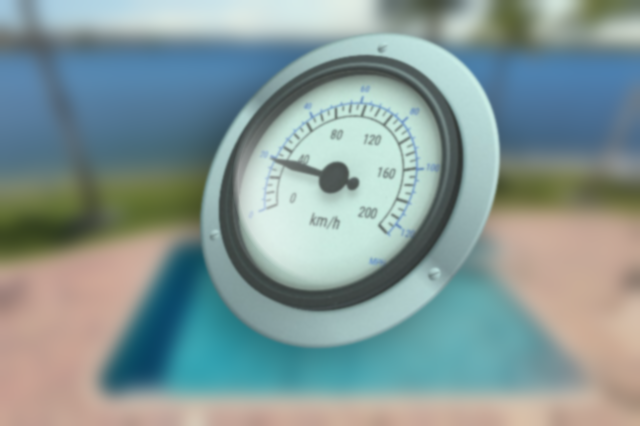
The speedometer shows 30 km/h
